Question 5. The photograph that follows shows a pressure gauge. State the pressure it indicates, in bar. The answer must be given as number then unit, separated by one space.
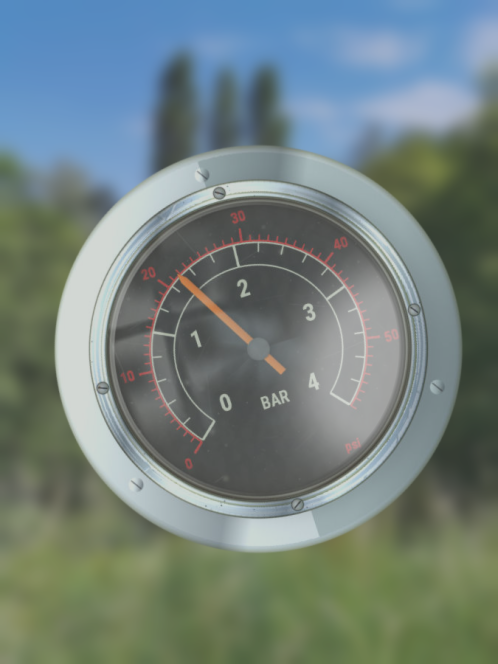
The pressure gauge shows 1.5 bar
